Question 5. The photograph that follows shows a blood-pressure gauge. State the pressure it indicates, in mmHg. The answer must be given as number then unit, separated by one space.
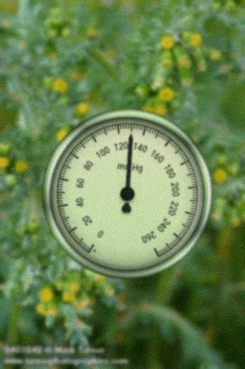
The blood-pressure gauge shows 130 mmHg
